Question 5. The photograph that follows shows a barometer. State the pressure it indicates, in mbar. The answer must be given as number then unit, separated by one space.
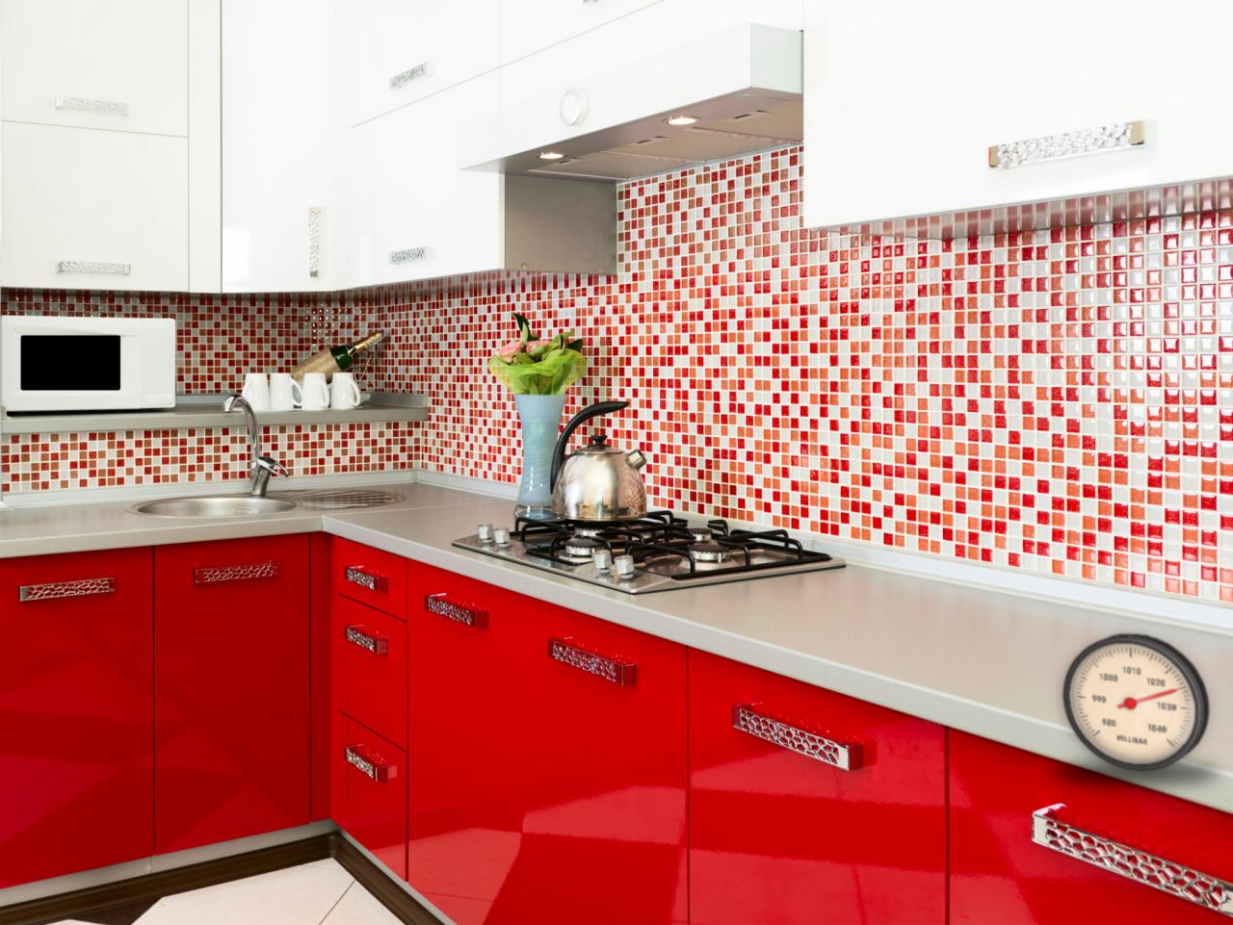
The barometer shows 1025 mbar
